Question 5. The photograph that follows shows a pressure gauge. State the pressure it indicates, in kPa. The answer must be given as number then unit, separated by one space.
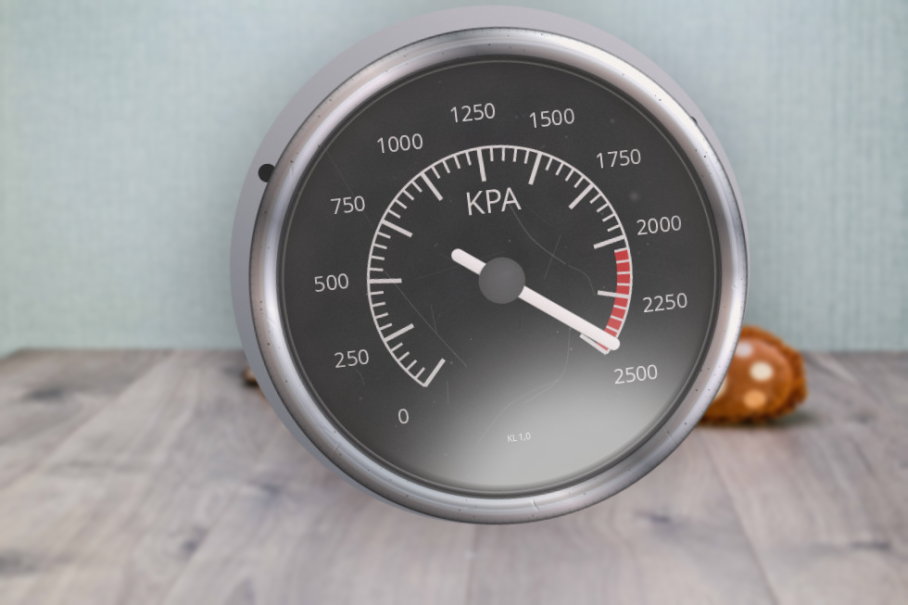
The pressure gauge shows 2450 kPa
